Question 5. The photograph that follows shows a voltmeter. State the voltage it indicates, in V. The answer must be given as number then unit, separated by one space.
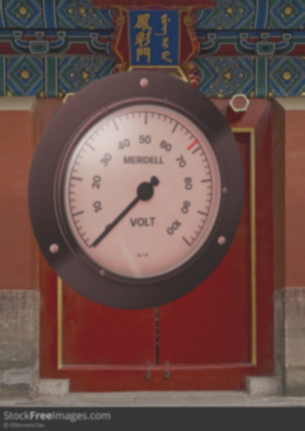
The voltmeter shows 0 V
